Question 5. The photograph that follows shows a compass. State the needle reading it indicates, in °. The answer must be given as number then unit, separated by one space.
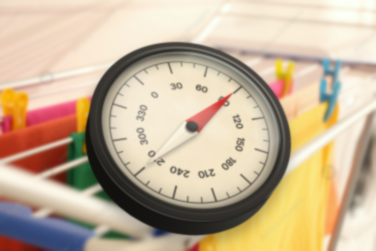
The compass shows 90 °
